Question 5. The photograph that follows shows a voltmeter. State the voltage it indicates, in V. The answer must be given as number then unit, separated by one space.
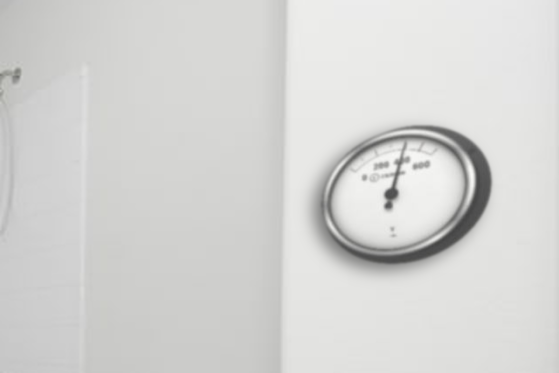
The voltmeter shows 400 V
